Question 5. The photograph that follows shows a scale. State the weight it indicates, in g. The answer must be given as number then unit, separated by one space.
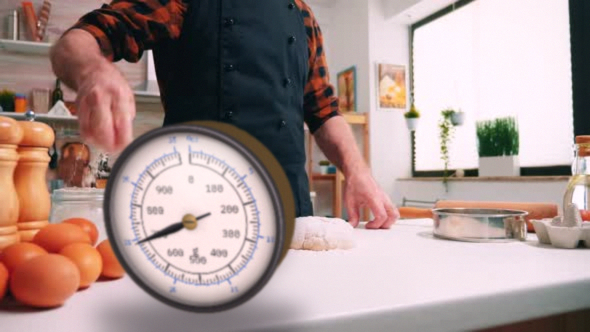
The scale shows 700 g
